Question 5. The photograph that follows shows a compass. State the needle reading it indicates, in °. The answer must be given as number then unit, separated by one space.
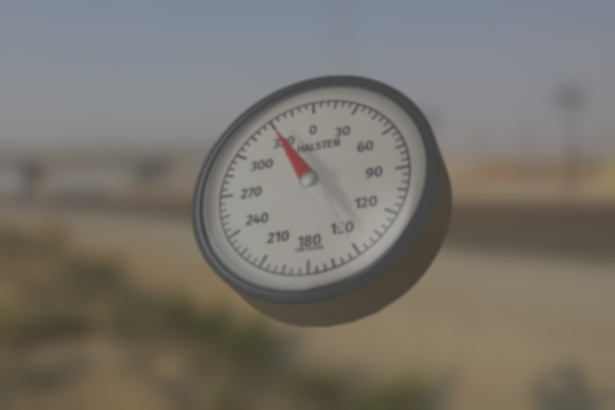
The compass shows 330 °
